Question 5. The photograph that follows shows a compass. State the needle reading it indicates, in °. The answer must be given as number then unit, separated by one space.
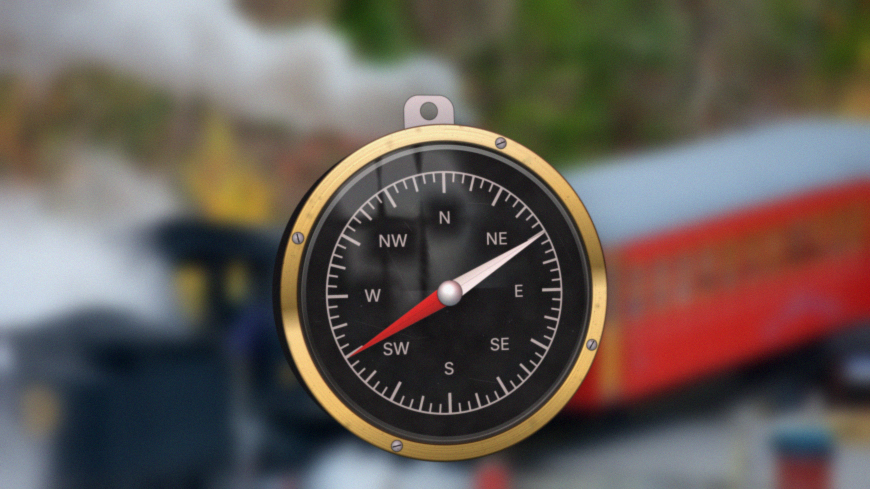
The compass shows 240 °
